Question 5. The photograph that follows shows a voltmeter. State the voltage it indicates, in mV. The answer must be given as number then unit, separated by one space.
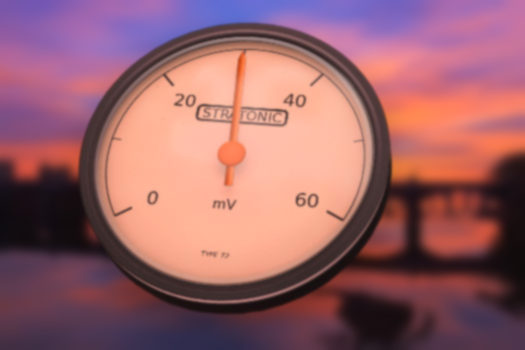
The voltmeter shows 30 mV
